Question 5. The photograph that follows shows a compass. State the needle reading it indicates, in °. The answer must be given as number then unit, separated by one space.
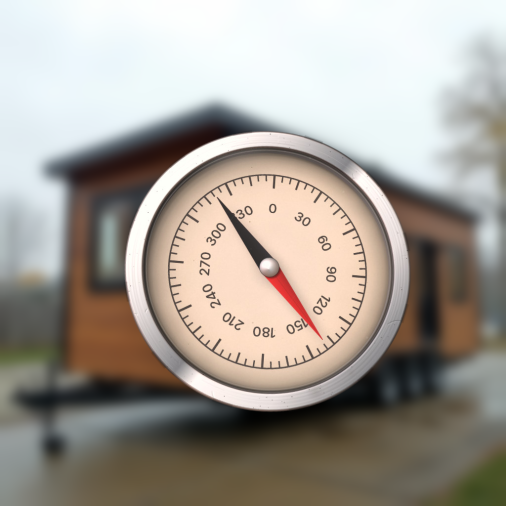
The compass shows 140 °
